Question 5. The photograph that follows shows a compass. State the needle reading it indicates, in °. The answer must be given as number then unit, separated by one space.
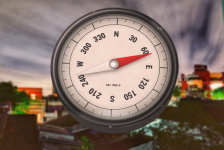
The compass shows 70 °
